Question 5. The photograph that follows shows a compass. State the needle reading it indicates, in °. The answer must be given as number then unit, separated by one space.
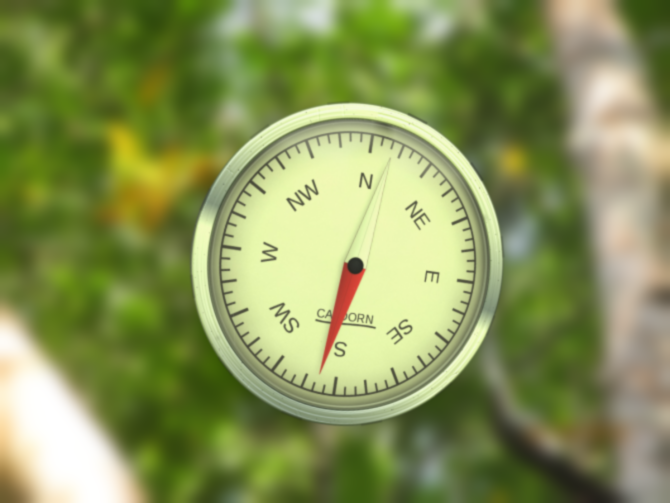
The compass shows 190 °
